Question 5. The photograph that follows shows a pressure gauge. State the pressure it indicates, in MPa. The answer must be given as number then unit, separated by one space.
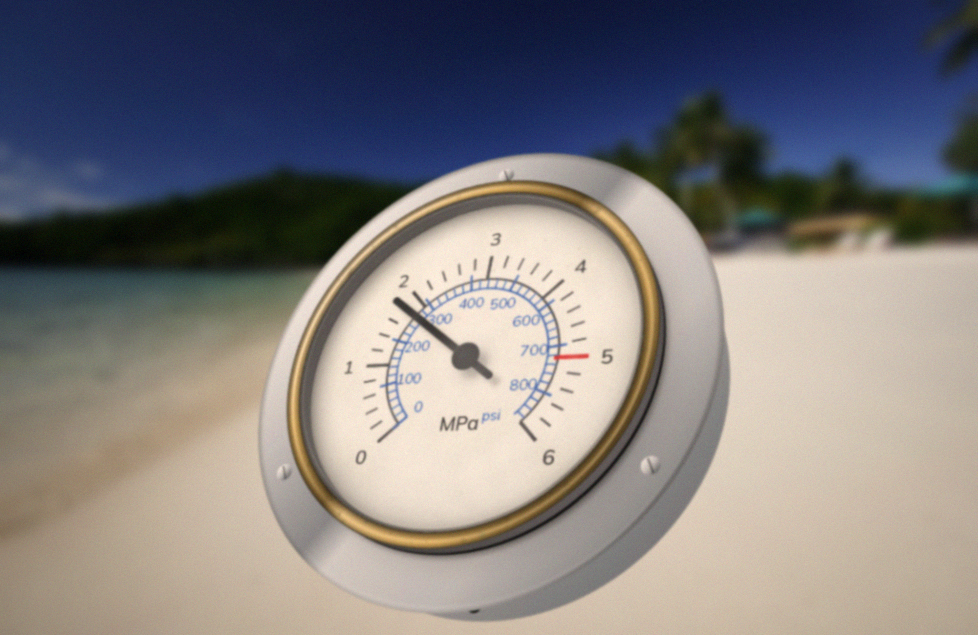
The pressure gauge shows 1.8 MPa
